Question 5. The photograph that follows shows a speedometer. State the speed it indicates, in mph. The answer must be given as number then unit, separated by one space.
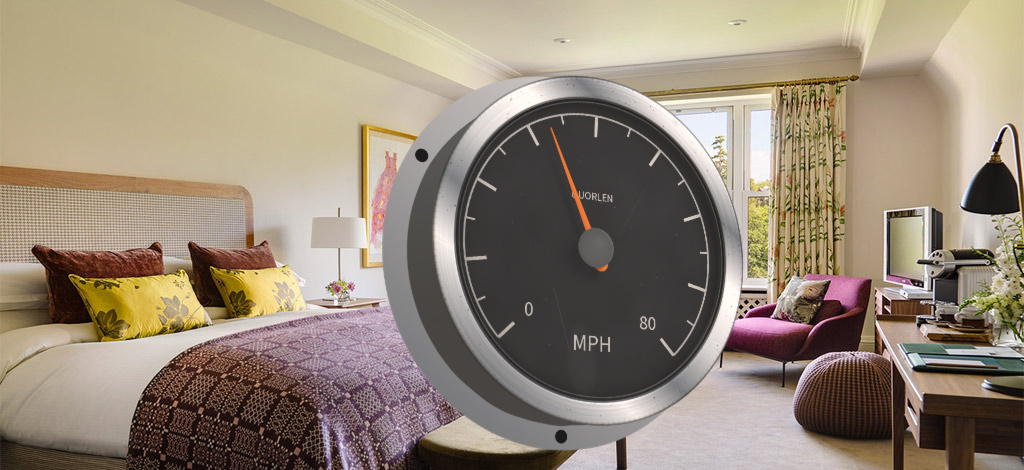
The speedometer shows 32.5 mph
